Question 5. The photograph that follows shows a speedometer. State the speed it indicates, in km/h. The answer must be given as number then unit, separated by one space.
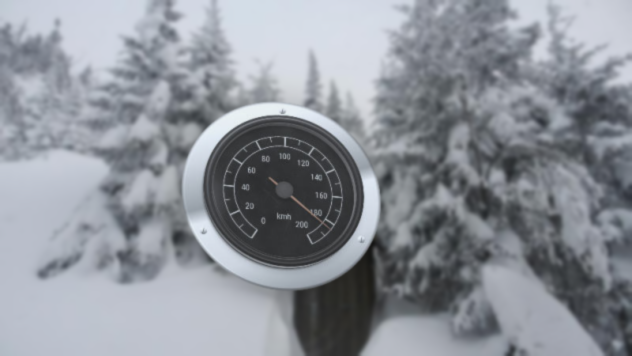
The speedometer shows 185 km/h
